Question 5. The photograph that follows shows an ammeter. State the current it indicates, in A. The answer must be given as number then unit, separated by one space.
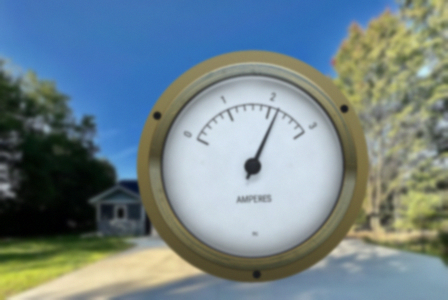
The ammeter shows 2.2 A
